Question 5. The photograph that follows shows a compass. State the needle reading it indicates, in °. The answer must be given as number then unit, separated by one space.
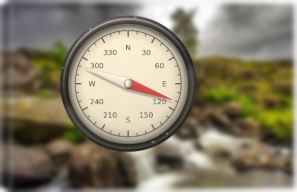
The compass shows 110 °
